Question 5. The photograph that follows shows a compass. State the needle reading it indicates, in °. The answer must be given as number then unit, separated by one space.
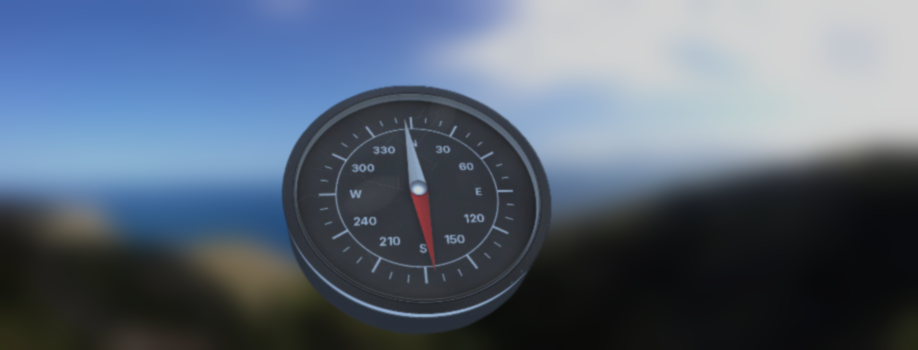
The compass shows 175 °
